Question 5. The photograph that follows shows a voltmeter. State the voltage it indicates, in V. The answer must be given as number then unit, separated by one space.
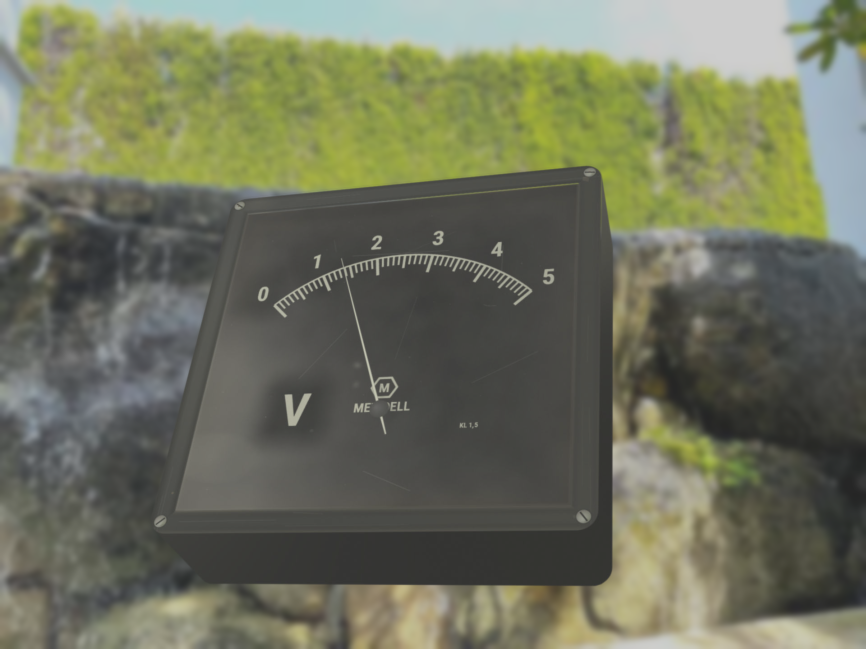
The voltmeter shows 1.4 V
